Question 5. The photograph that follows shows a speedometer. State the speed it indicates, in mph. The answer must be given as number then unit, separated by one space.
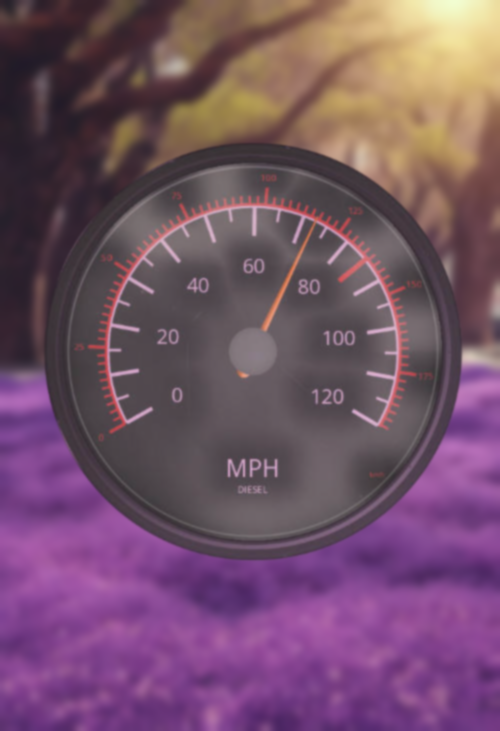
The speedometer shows 72.5 mph
